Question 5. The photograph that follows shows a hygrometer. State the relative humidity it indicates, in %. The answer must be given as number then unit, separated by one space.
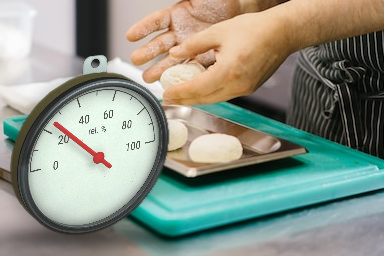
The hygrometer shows 25 %
